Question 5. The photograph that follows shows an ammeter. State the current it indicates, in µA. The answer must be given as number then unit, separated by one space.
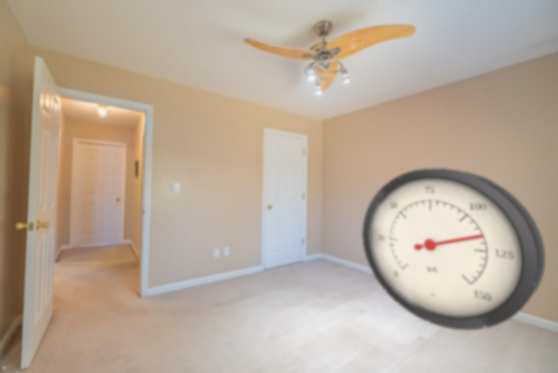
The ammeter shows 115 µA
